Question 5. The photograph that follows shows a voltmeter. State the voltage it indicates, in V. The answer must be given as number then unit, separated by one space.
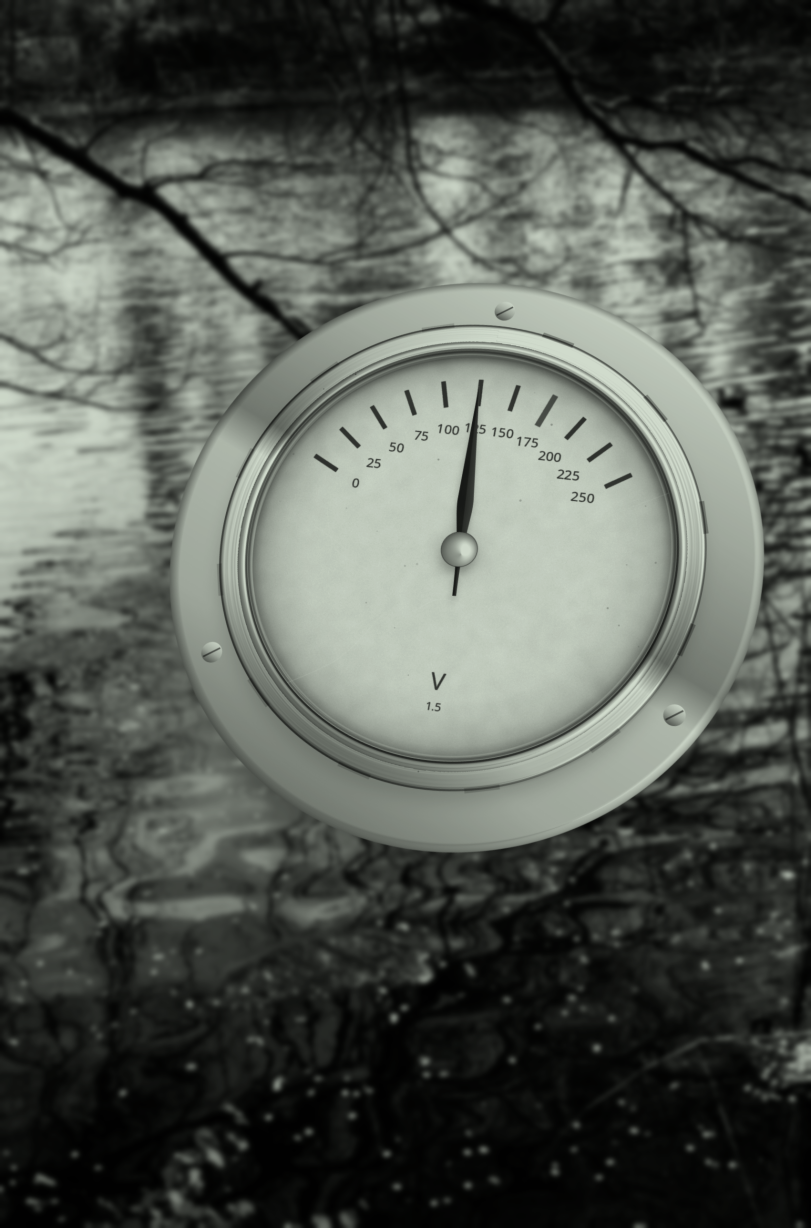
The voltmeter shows 125 V
